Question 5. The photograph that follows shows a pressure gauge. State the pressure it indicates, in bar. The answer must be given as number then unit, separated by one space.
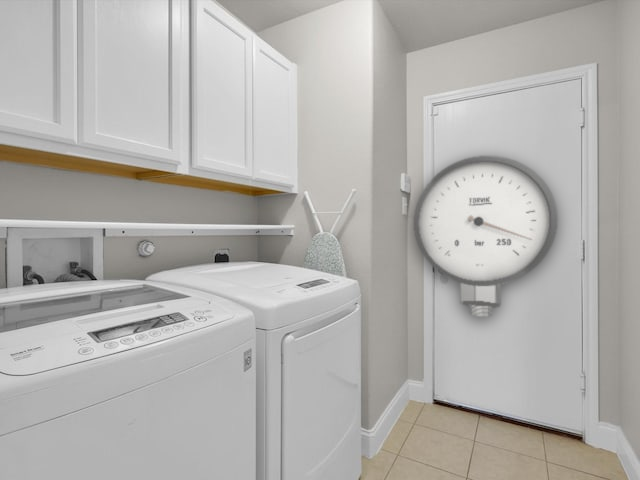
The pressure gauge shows 230 bar
